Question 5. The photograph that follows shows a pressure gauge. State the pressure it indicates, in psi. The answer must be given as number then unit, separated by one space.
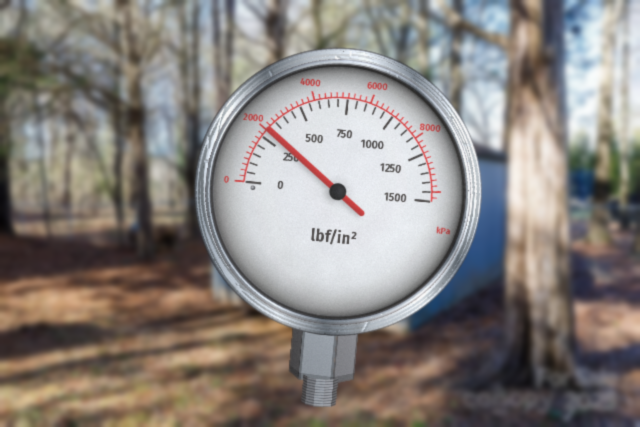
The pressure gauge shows 300 psi
